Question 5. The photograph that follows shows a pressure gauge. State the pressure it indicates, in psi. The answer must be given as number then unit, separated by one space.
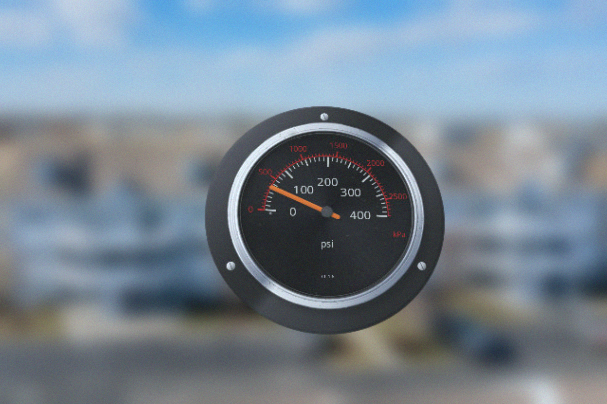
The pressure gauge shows 50 psi
